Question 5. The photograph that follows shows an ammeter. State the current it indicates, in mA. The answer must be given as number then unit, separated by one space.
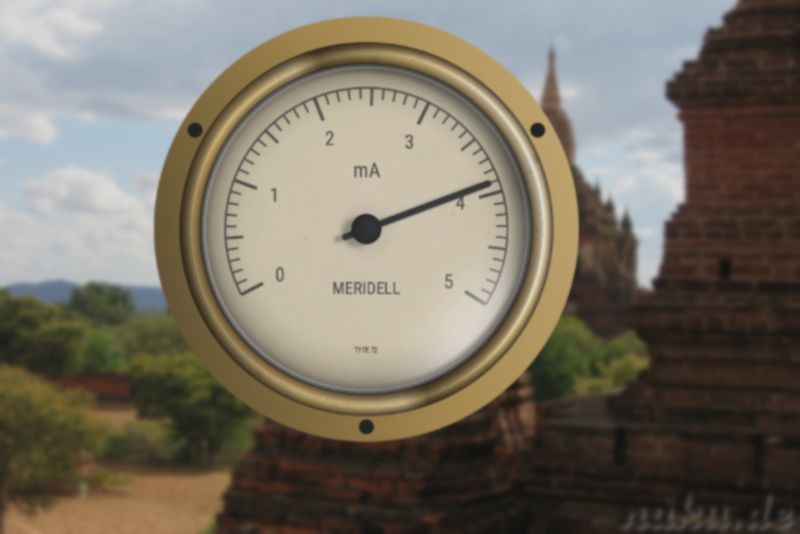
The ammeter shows 3.9 mA
